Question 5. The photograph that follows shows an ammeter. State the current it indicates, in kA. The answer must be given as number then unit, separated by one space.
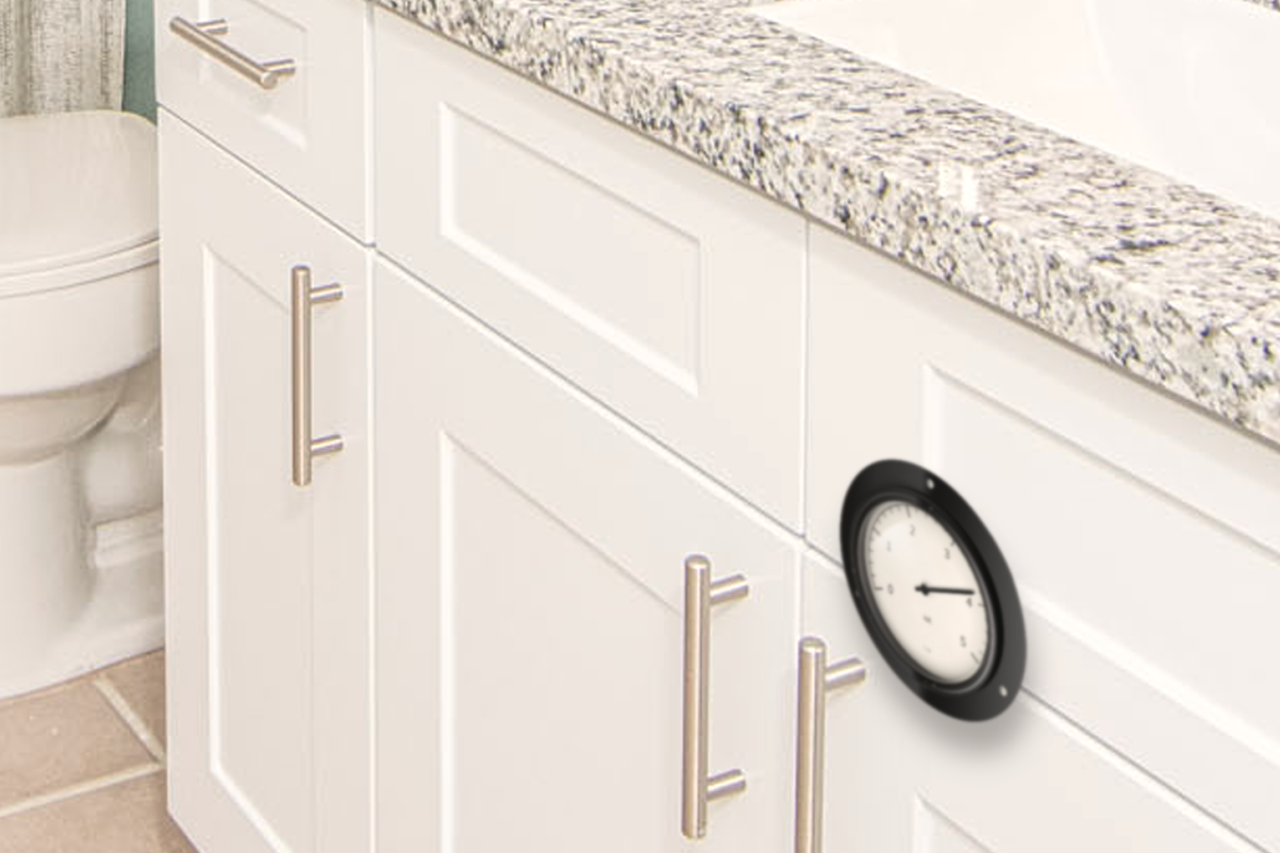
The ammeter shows 3.8 kA
